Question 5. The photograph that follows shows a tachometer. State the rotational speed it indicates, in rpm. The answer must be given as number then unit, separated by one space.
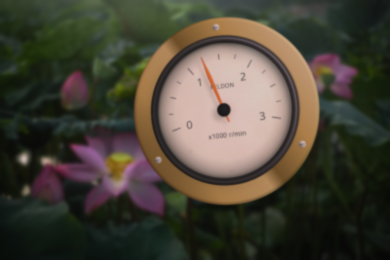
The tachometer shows 1250 rpm
